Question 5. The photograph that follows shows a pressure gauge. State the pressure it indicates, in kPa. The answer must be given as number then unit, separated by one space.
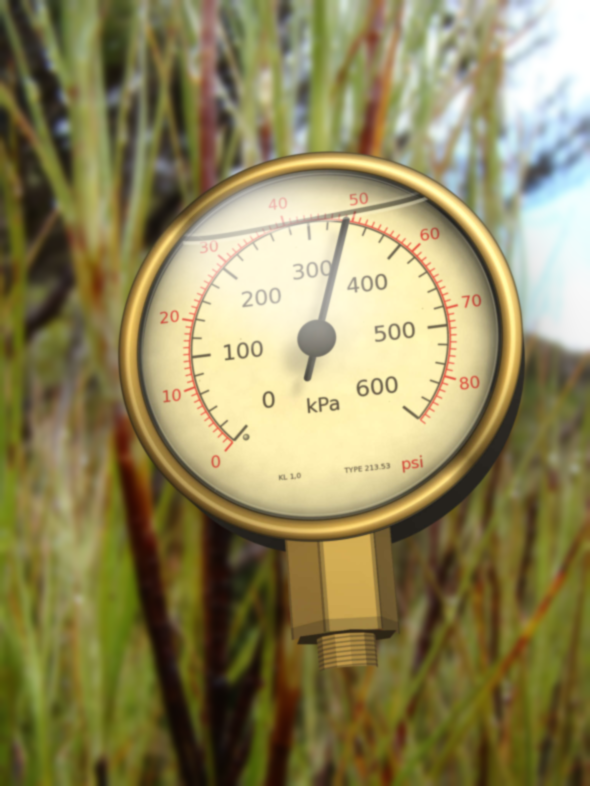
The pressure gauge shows 340 kPa
